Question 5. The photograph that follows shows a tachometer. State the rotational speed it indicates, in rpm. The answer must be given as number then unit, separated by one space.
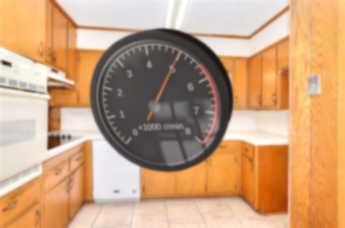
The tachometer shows 5000 rpm
